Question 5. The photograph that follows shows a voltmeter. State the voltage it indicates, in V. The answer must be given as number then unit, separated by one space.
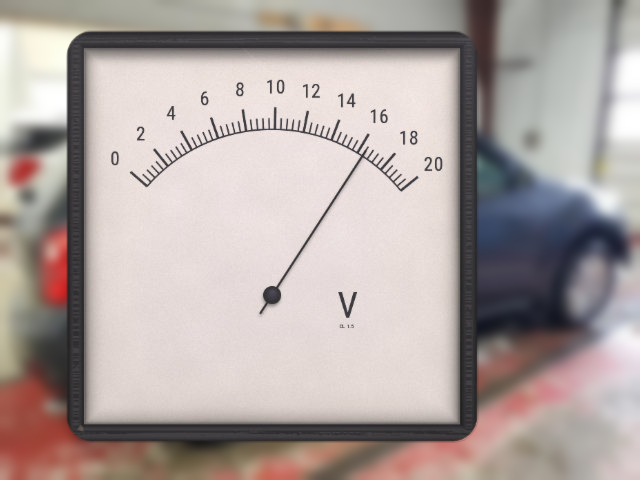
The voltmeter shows 16.4 V
